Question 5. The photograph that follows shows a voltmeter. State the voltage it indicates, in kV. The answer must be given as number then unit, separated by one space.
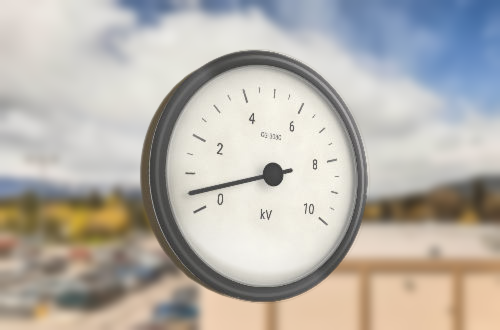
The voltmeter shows 0.5 kV
